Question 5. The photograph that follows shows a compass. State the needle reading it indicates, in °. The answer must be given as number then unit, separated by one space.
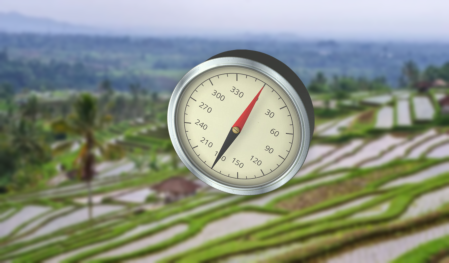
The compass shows 0 °
